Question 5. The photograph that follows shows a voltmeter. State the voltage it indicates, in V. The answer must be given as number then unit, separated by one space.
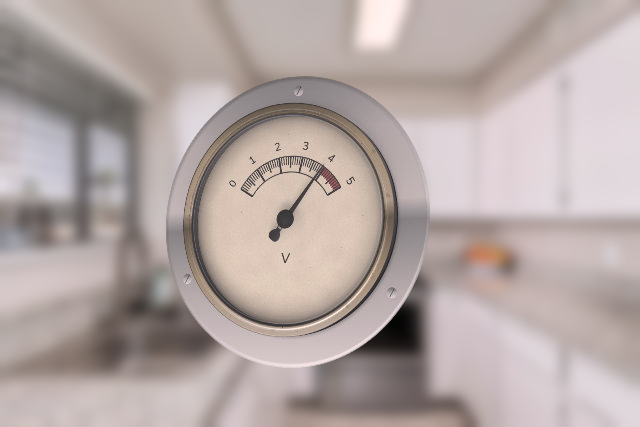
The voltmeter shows 4 V
